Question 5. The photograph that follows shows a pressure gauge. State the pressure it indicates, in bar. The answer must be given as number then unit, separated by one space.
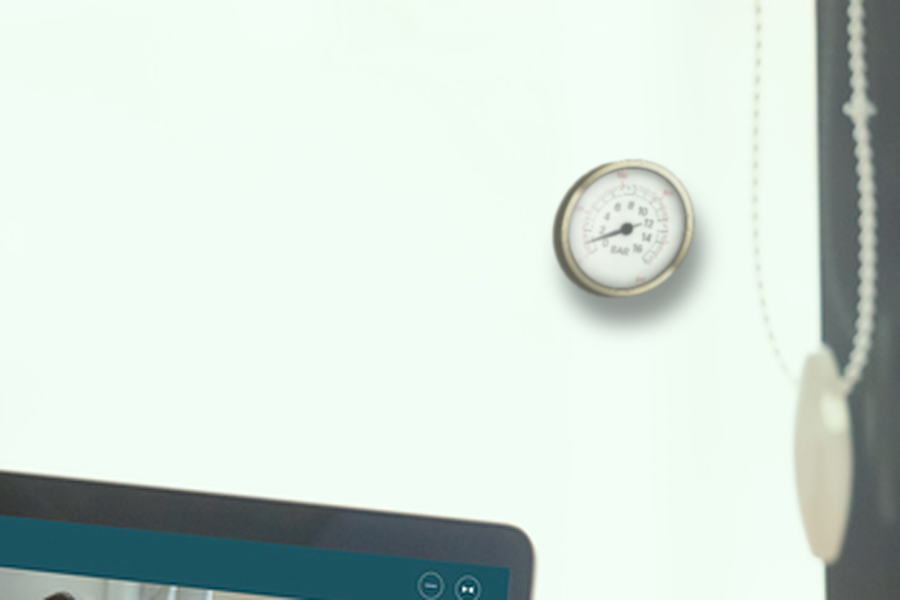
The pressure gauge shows 1 bar
